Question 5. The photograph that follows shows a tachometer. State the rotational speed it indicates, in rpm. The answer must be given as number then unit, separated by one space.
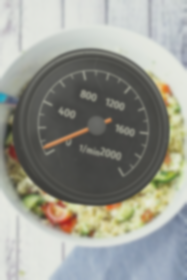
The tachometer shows 50 rpm
